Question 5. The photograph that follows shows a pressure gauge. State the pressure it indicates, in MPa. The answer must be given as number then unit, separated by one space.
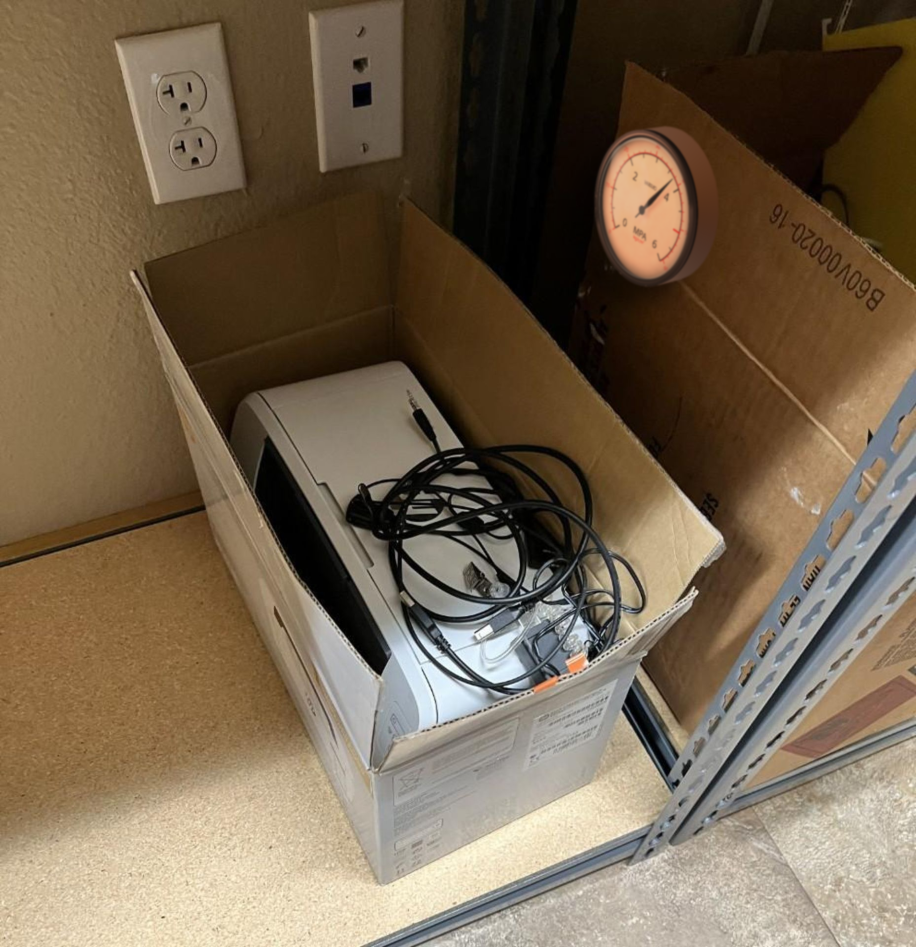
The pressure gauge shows 3.75 MPa
